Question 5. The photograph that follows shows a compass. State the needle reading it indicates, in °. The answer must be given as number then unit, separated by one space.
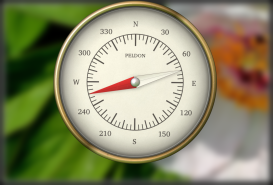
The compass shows 255 °
